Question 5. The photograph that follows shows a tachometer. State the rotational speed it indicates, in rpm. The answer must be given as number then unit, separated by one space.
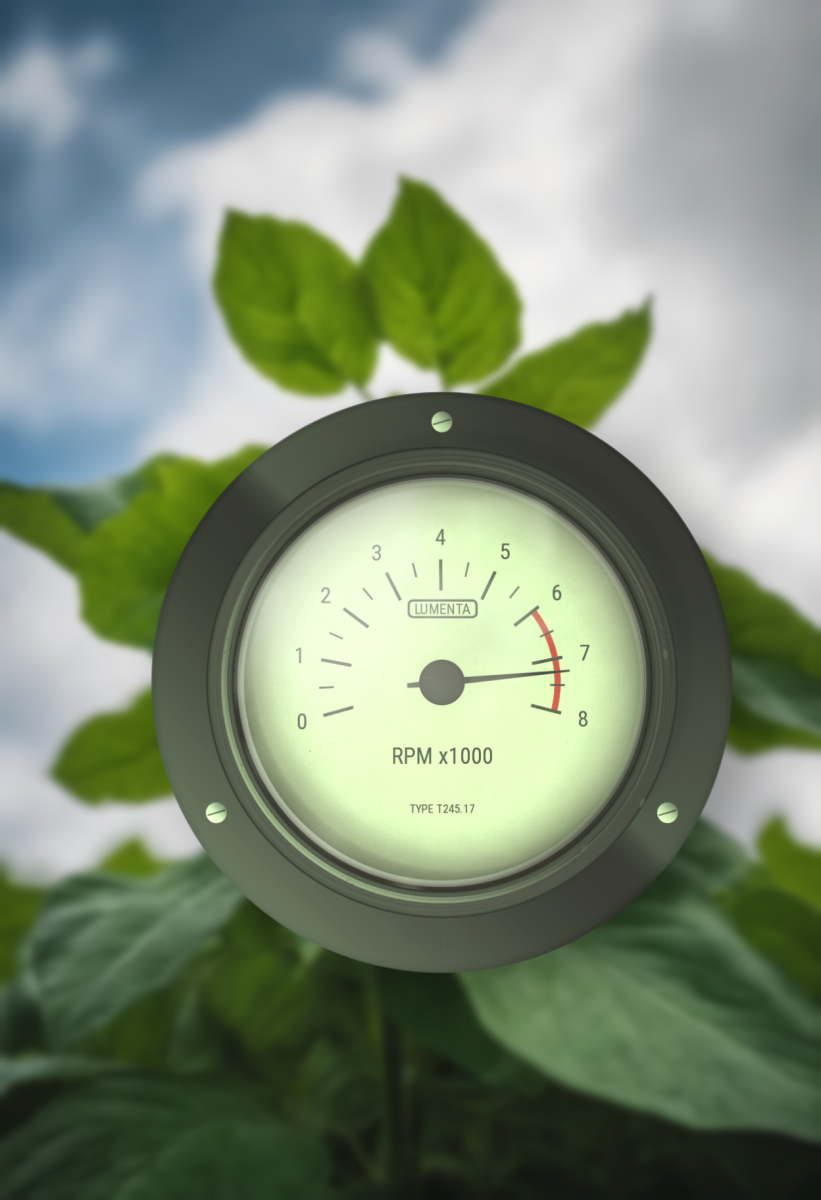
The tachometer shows 7250 rpm
